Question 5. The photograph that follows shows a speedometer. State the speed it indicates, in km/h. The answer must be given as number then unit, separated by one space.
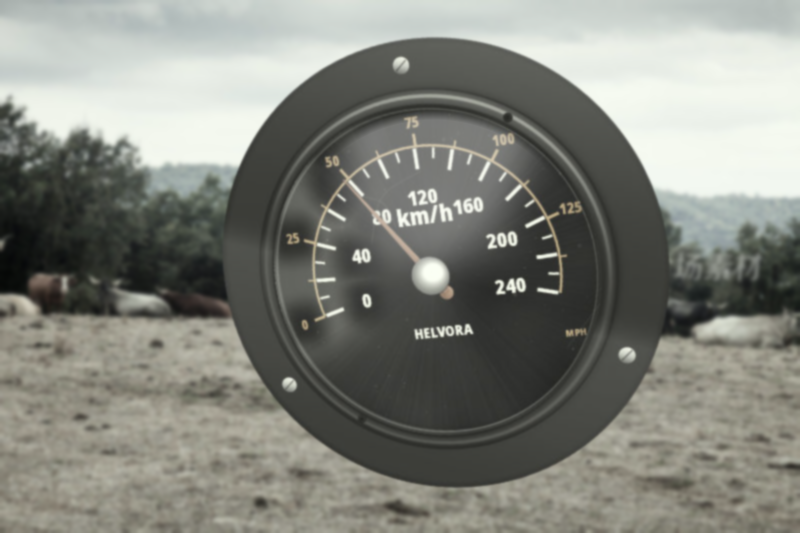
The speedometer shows 80 km/h
